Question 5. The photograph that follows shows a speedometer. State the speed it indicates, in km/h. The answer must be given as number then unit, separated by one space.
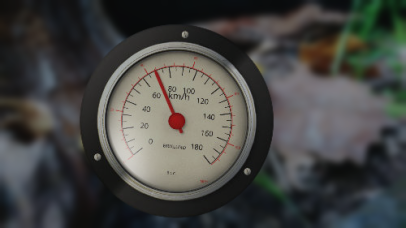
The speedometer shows 70 km/h
